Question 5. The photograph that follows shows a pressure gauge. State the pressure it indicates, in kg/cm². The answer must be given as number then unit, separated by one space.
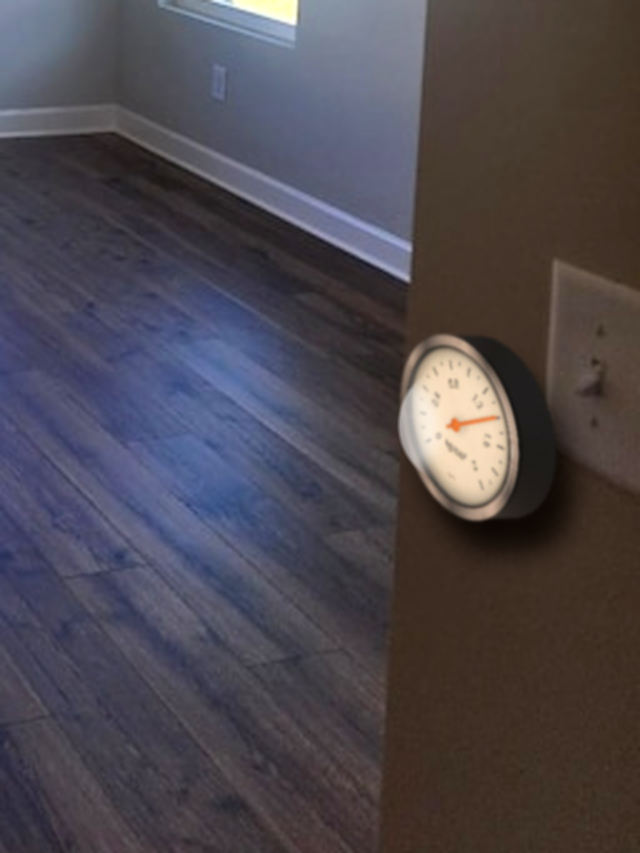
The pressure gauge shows 1.4 kg/cm²
